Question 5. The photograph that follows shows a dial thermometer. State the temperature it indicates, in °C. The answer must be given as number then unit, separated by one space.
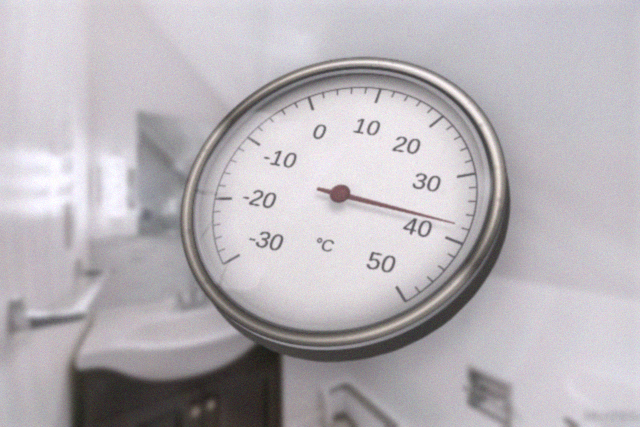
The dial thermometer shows 38 °C
